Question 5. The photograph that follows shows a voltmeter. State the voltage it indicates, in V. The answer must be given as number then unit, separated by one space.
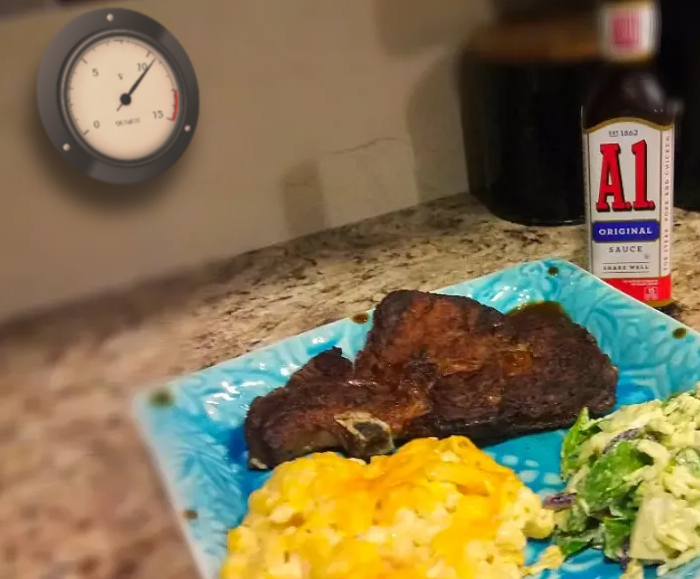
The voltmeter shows 10.5 V
